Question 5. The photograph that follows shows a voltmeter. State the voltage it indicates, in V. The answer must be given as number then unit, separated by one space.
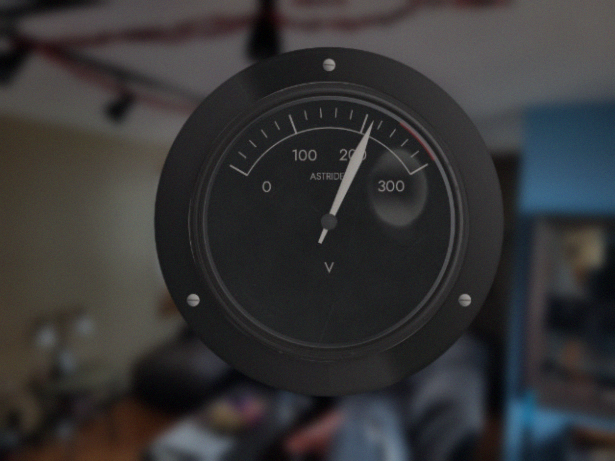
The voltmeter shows 210 V
